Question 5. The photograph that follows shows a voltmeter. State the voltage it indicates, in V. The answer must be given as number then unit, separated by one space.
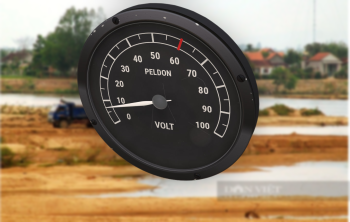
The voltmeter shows 7.5 V
